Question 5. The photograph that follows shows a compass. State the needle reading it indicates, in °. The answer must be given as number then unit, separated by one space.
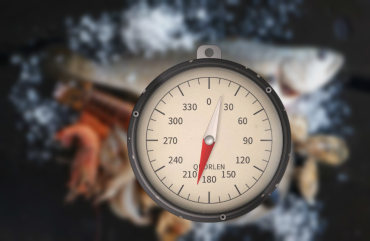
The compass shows 195 °
